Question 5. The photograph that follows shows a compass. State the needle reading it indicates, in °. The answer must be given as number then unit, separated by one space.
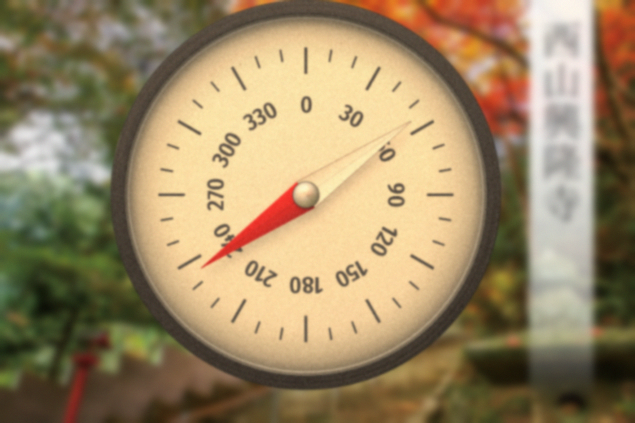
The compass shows 235 °
